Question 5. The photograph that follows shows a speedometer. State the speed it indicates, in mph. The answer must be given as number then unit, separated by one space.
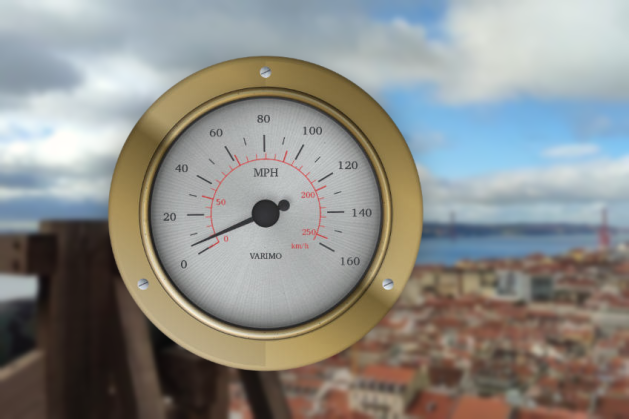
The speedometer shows 5 mph
